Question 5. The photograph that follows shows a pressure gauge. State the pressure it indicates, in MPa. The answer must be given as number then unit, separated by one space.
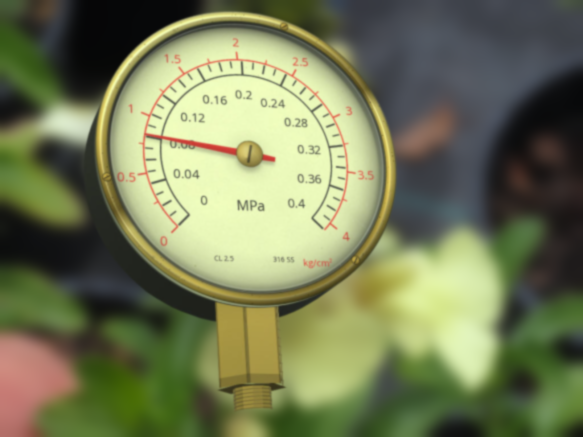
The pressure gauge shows 0.08 MPa
